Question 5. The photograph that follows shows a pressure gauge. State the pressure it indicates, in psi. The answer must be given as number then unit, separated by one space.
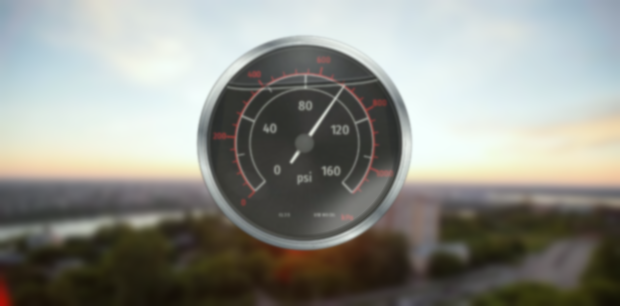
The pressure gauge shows 100 psi
